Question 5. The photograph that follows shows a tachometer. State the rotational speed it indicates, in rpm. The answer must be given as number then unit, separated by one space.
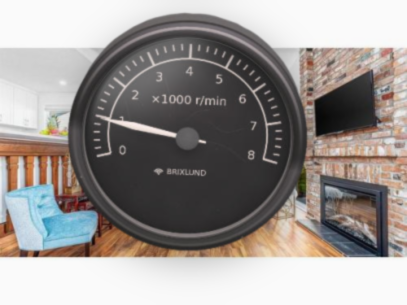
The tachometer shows 1000 rpm
